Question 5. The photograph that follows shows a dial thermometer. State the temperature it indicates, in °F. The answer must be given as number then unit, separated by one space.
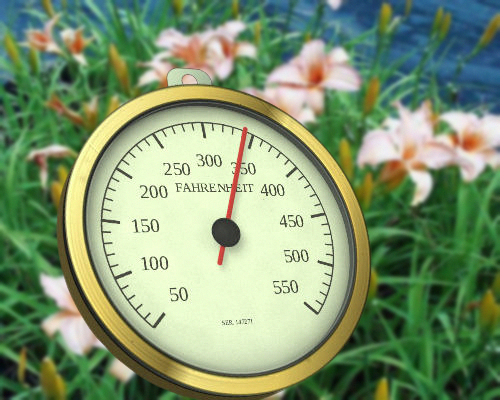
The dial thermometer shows 340 °F
